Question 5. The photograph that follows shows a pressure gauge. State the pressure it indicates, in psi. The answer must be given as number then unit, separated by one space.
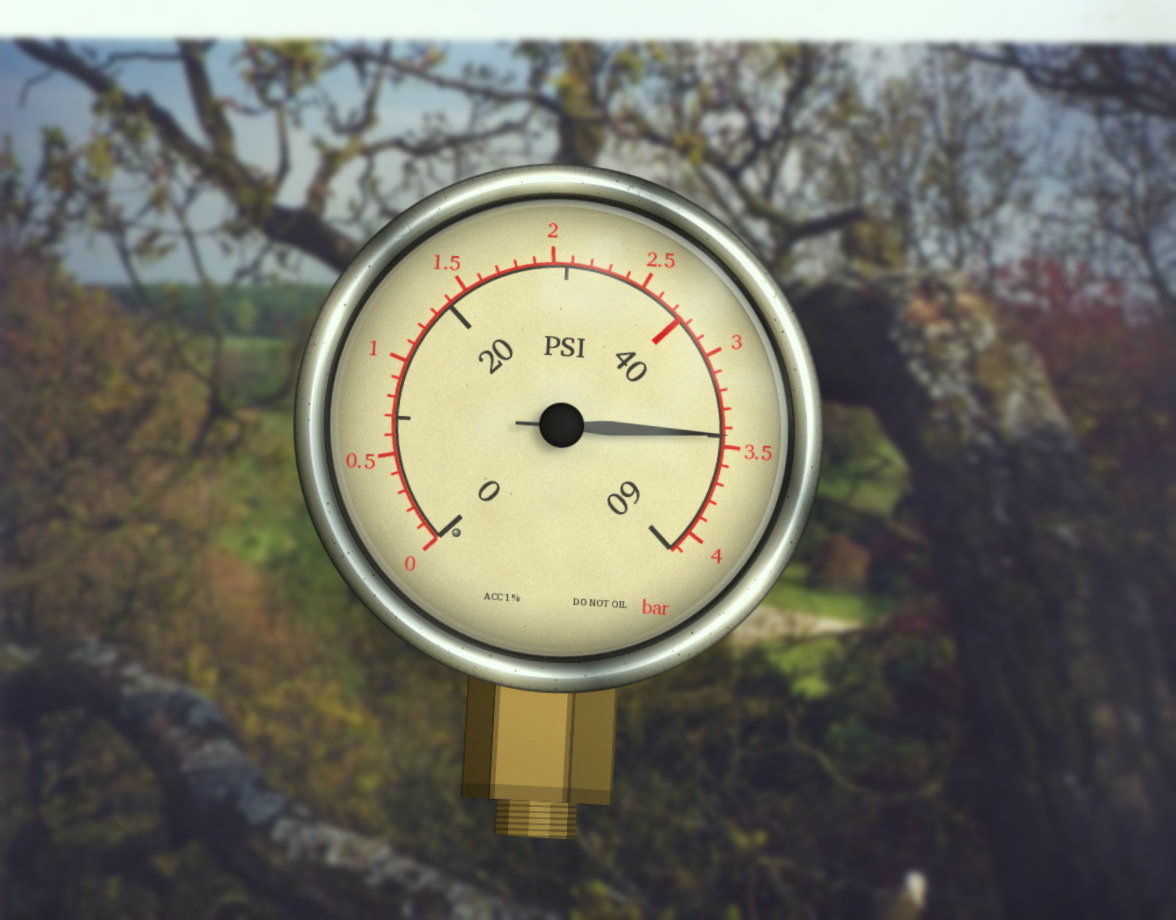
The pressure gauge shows 50 psi
